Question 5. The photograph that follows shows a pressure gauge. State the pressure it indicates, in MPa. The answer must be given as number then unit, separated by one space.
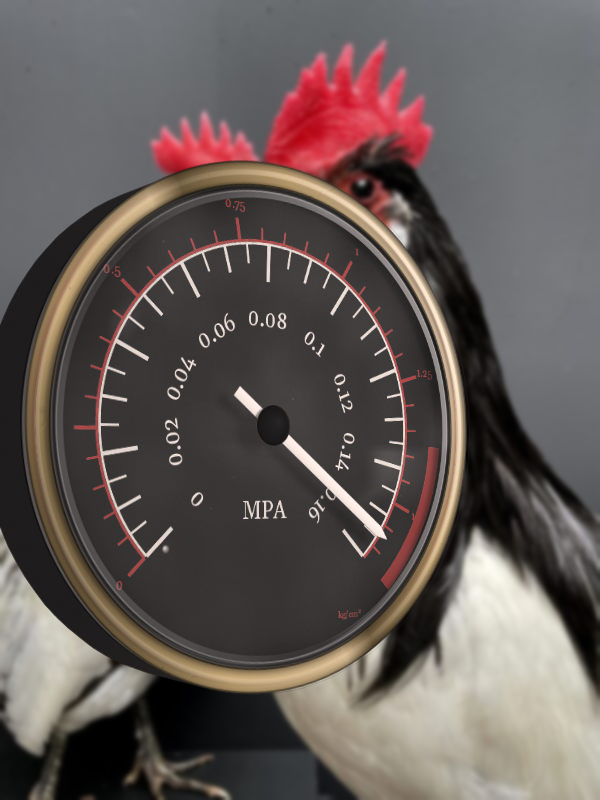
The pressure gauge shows 0.155 MPa
